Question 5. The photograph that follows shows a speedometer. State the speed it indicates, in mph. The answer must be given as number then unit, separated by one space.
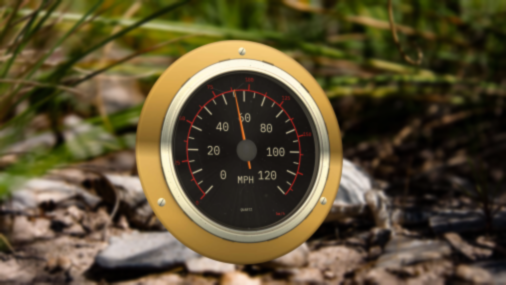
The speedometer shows 55 mph
